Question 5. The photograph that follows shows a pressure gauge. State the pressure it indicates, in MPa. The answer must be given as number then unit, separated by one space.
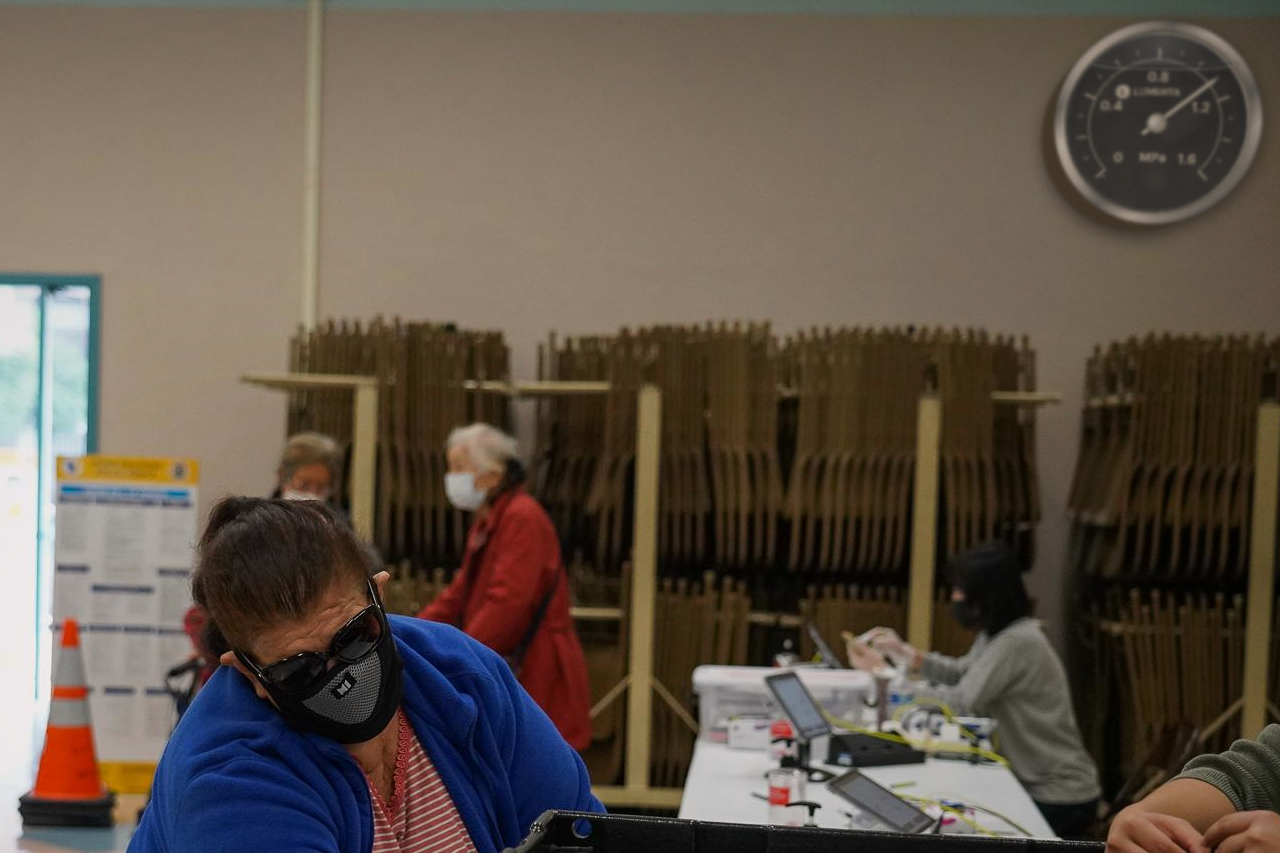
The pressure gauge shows 1.1 MPa
